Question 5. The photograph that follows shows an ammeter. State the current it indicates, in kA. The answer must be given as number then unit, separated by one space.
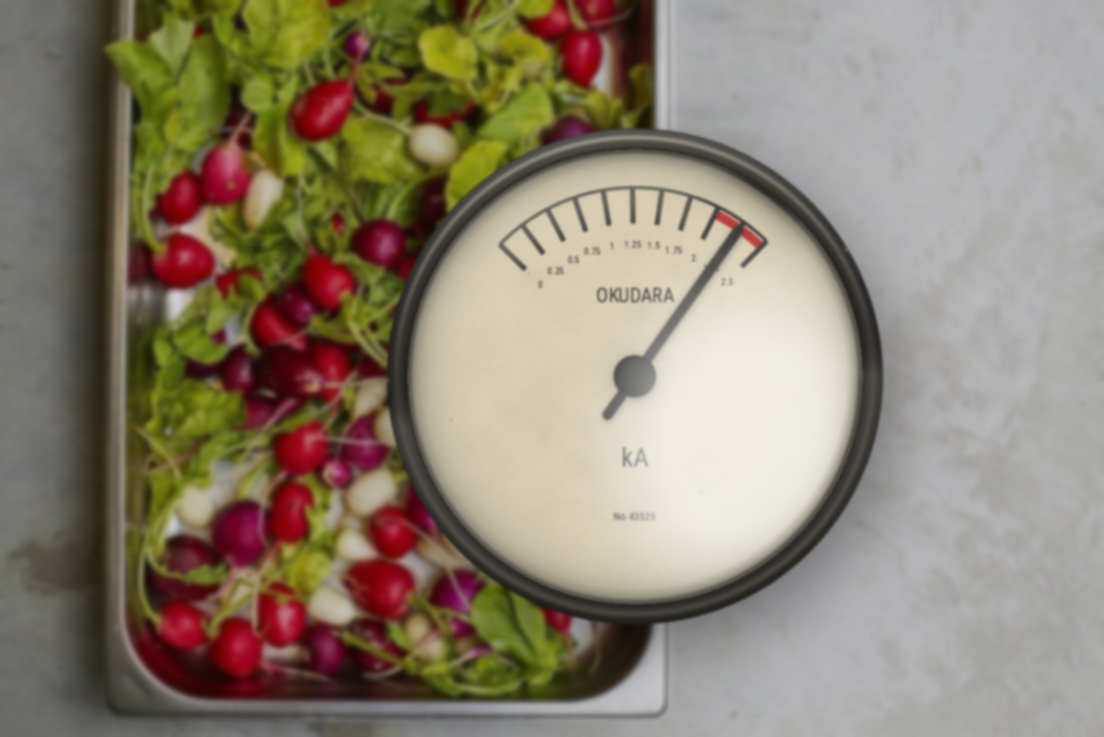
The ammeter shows 2.25 kA
